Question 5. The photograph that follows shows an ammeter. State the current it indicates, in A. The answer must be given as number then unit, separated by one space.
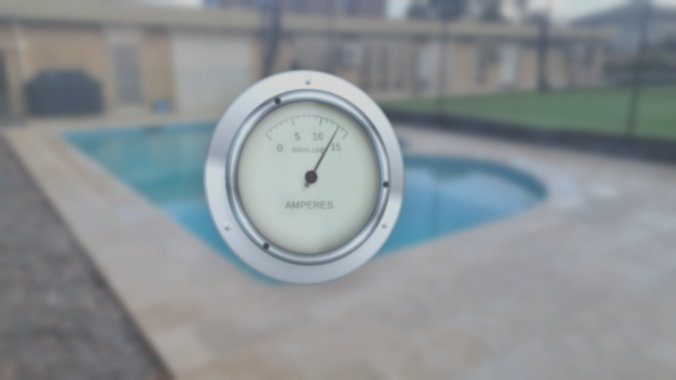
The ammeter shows 13 A
